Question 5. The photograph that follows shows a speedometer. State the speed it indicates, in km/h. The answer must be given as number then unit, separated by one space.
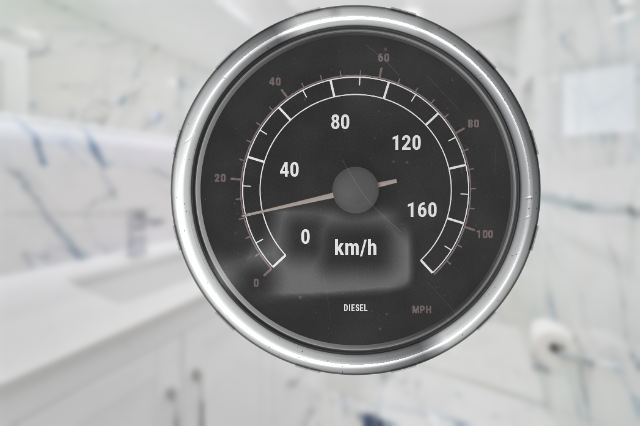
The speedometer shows 20 km/h
